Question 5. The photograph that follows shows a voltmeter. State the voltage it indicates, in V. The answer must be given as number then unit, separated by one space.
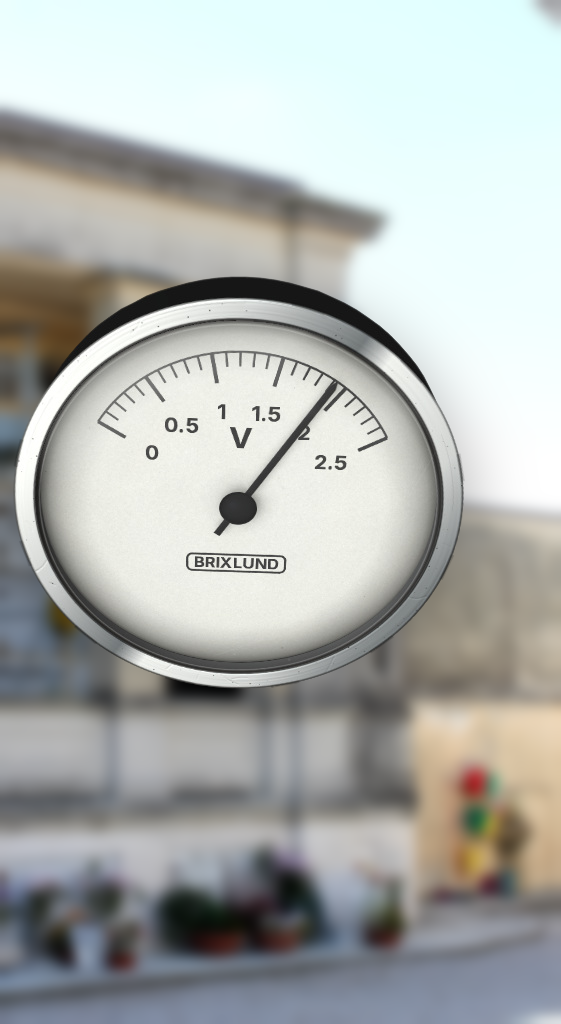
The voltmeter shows 1.9 V
